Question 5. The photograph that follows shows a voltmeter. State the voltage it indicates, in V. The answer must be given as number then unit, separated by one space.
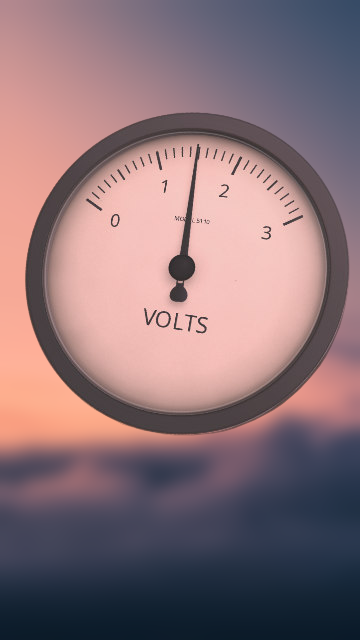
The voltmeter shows 1.5 V
